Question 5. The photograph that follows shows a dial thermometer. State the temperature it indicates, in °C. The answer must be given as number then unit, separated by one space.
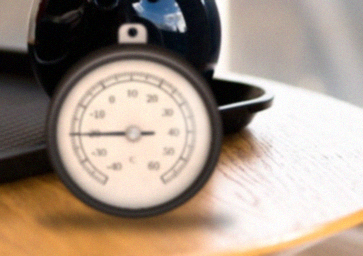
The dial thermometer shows -20 °C
